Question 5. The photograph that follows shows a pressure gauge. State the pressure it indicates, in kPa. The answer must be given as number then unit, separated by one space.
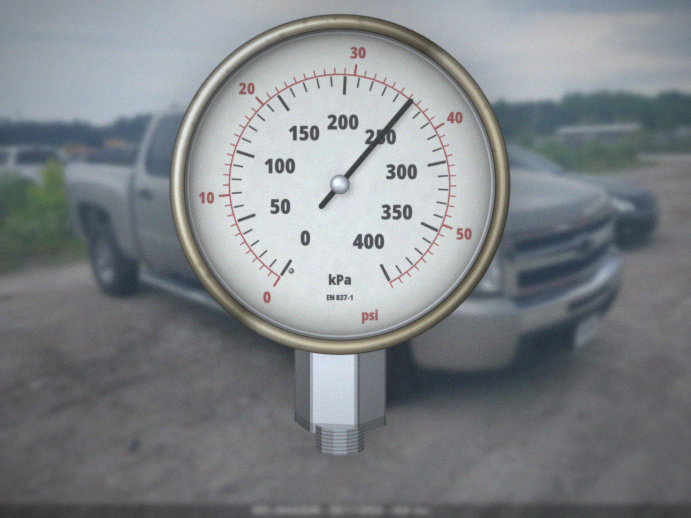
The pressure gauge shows 250 kPa
